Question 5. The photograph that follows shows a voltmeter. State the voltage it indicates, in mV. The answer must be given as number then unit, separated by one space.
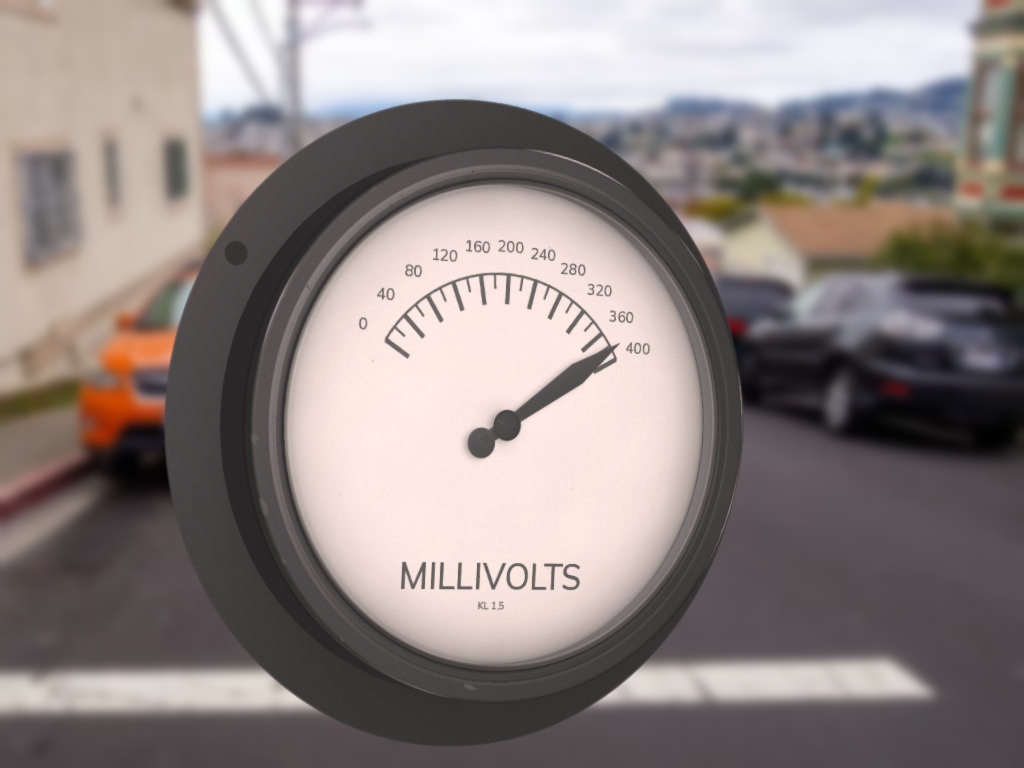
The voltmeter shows 380 mV
